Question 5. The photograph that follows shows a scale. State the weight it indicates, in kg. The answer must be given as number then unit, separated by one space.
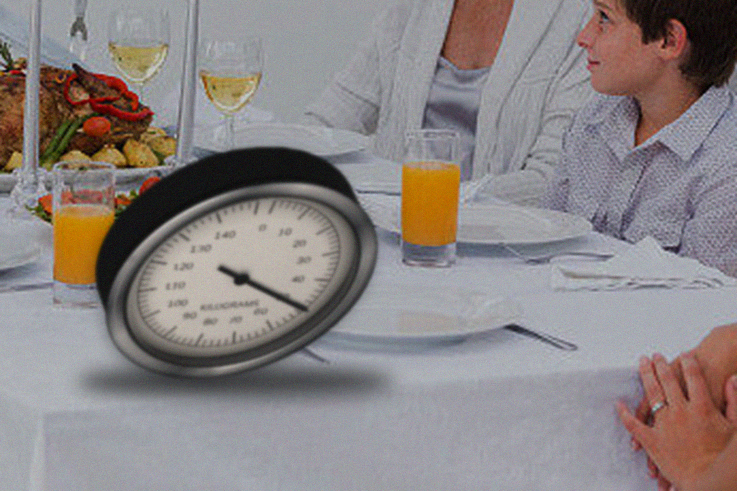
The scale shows 50 kg
